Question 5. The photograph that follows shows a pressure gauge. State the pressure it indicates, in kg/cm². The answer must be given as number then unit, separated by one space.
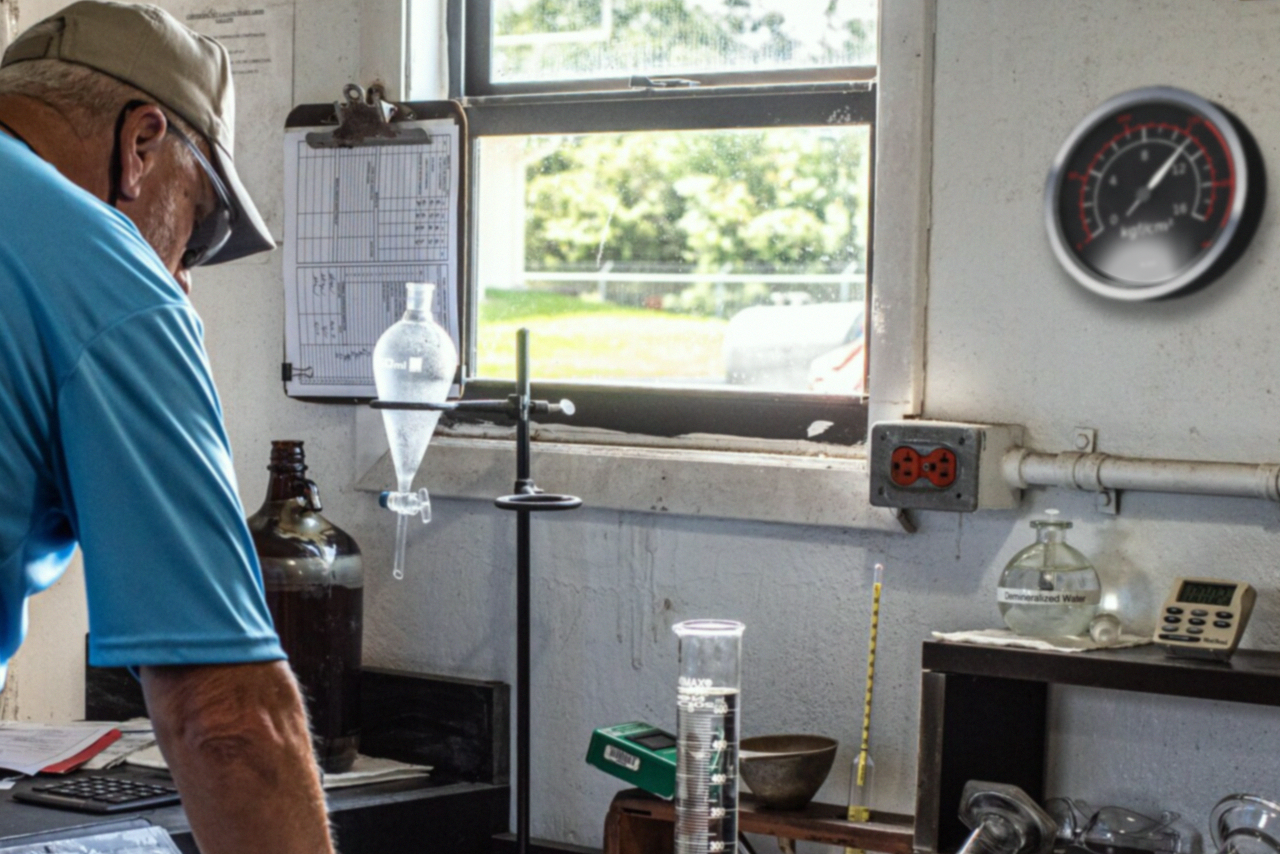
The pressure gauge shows 11 kg/cm²
